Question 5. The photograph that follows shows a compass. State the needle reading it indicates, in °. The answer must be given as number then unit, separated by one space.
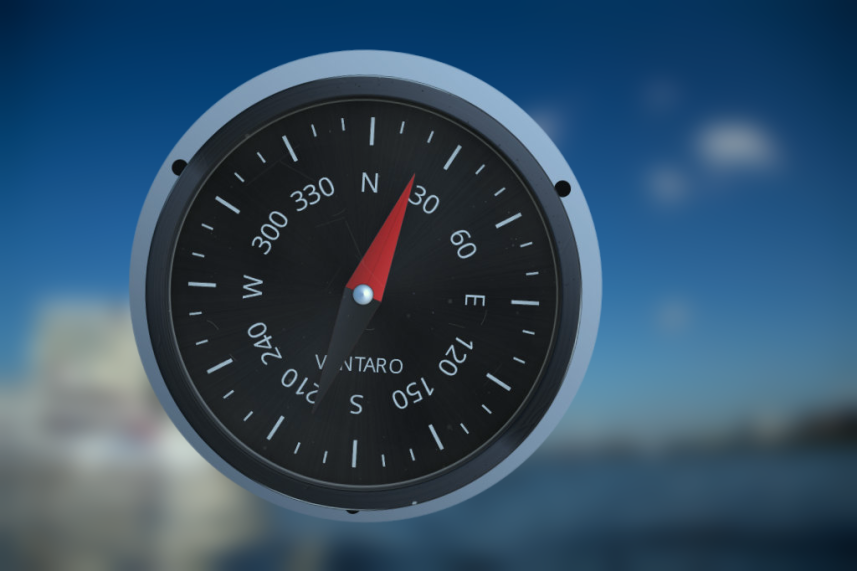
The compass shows 20 °
